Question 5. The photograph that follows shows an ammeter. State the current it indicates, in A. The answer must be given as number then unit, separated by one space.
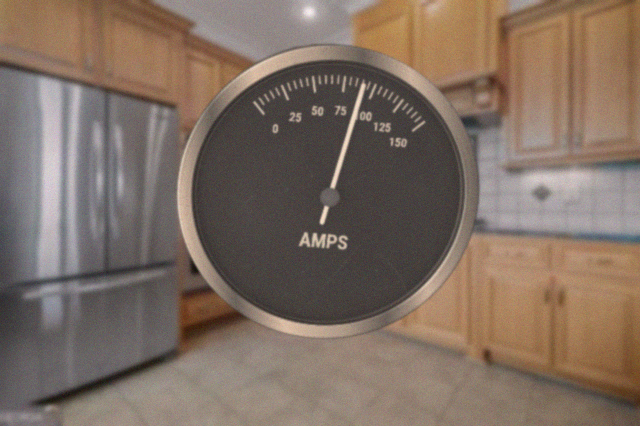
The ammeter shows 90 A
